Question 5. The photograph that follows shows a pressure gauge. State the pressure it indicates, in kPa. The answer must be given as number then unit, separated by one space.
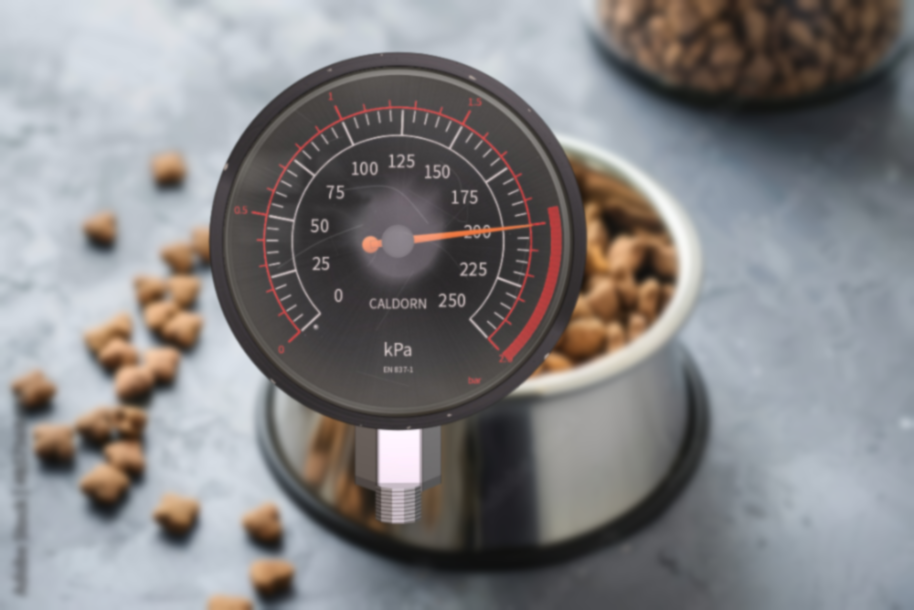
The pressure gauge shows 200 kPa
